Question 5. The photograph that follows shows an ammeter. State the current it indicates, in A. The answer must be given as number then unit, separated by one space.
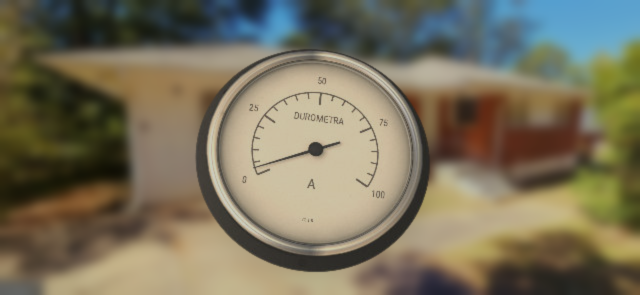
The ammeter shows 2.5 A
